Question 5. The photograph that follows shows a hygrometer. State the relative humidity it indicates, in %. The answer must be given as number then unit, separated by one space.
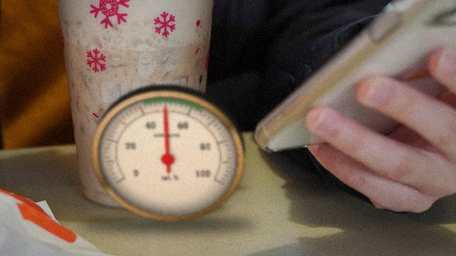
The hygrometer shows 50 %
